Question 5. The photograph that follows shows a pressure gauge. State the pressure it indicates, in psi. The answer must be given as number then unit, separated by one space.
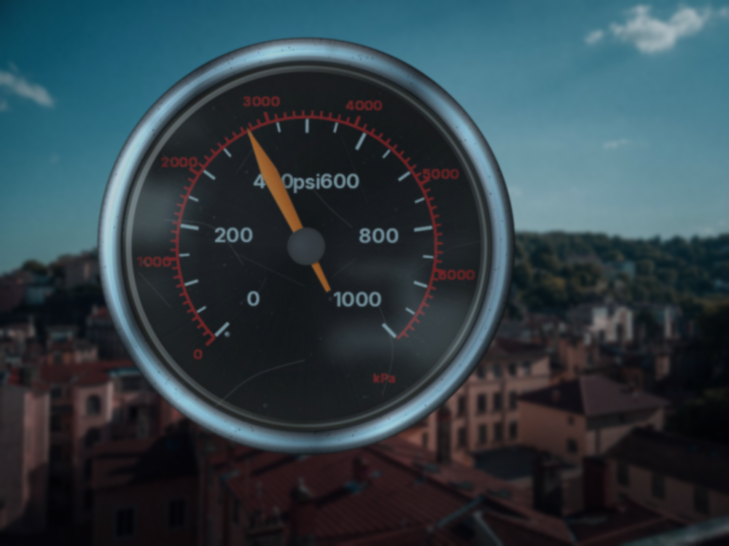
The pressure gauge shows 400 psi
